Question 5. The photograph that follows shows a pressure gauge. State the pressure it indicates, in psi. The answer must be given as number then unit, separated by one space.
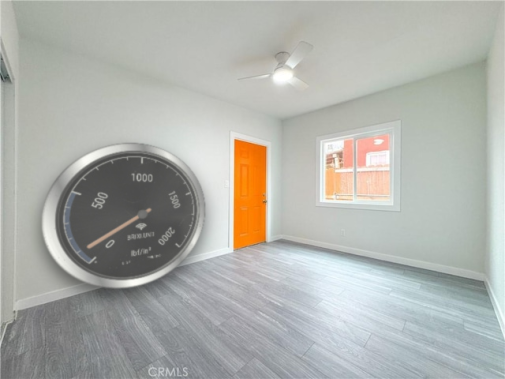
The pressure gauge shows 100 psi
